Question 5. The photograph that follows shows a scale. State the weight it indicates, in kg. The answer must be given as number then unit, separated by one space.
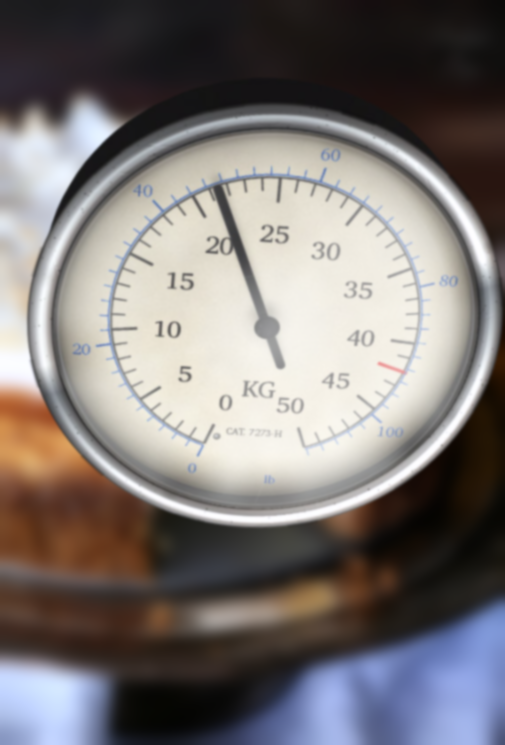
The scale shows 21.5 kg
